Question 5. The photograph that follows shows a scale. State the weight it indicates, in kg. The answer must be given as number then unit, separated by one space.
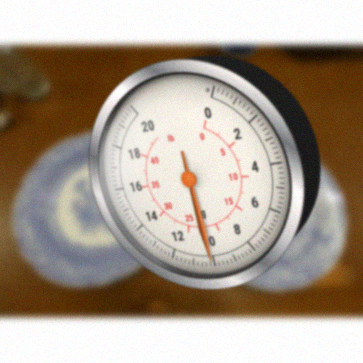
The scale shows 10 kg
